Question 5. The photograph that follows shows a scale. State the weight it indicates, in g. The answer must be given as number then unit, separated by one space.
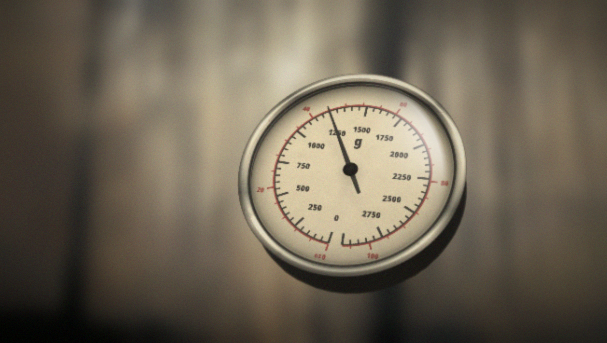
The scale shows 1250 g
